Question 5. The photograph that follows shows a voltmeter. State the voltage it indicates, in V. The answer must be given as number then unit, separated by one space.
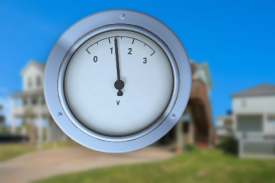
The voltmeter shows 1.25 V
